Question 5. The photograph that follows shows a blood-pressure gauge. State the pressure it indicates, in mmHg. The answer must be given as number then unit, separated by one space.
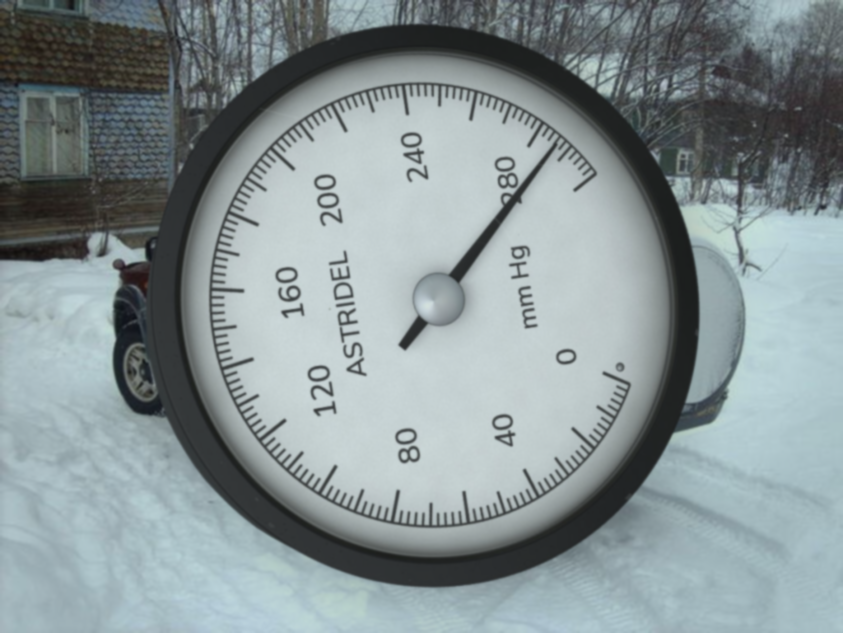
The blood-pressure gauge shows 286 mmHg
